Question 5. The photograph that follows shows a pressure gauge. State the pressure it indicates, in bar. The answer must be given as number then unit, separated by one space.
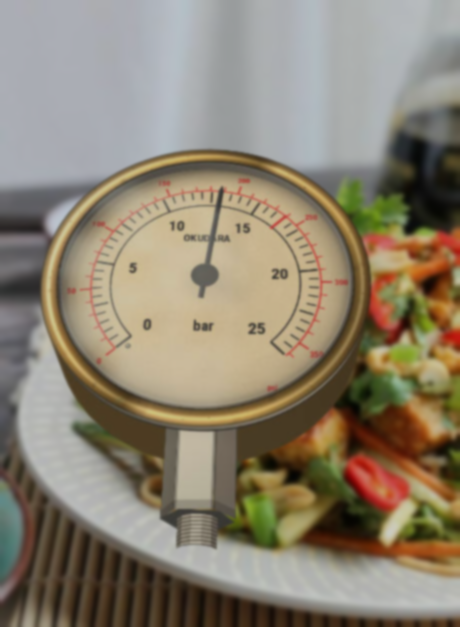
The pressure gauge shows 13 bar
